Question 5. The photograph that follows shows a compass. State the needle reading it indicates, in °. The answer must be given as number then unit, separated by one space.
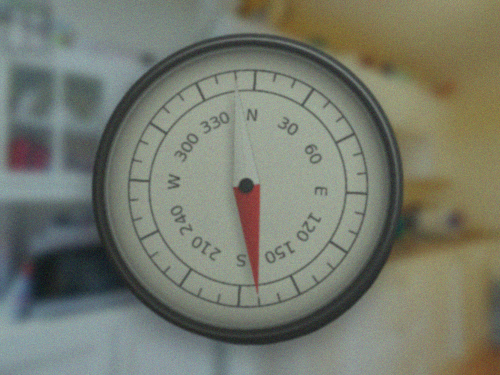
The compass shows 170 °
